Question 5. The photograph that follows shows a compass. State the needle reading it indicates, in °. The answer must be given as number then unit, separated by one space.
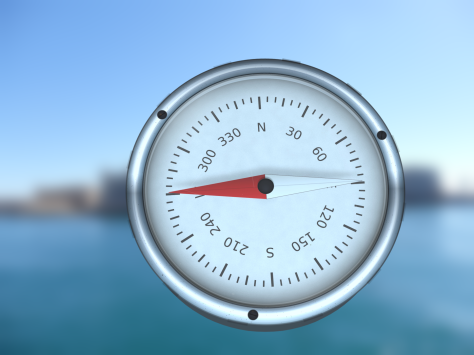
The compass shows 270 °
